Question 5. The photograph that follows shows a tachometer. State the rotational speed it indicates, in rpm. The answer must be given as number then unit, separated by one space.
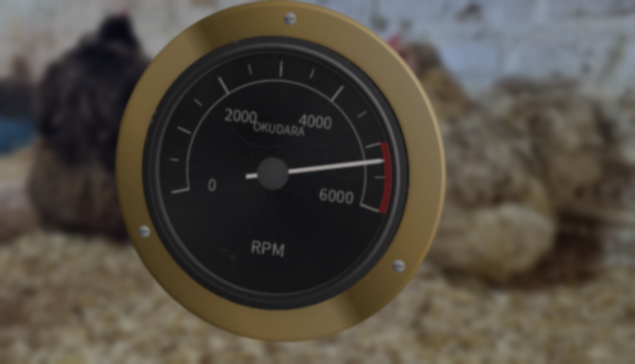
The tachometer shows 5250 rpm
